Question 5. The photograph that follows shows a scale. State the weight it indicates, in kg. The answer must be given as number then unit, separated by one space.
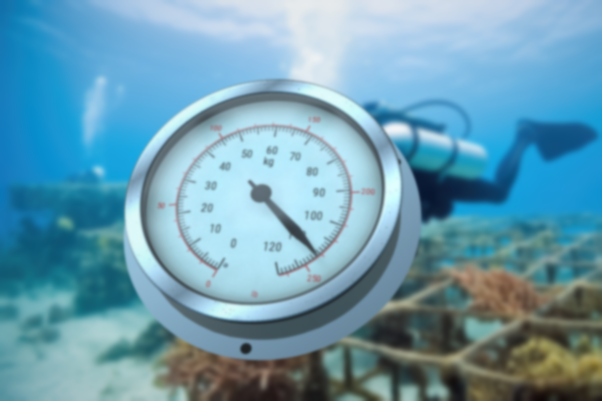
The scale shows 110 kg
